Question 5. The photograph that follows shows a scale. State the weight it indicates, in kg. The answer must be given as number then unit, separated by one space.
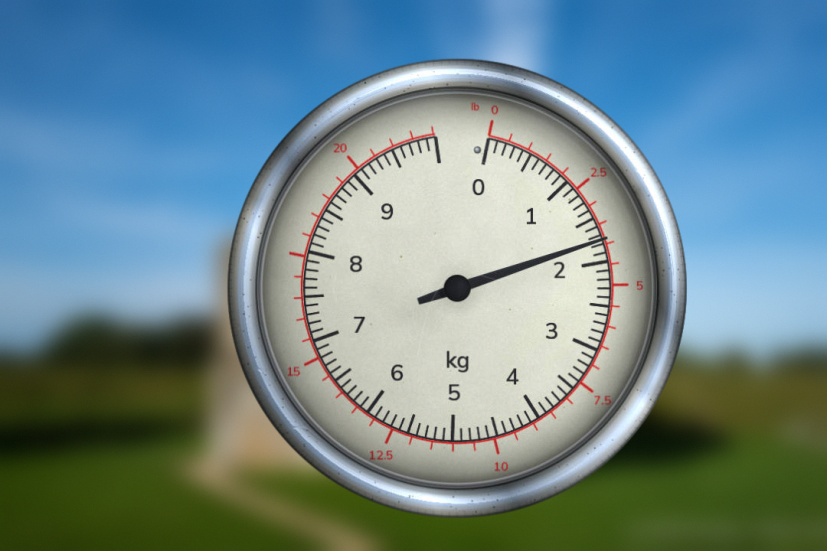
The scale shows 1.75 kg
